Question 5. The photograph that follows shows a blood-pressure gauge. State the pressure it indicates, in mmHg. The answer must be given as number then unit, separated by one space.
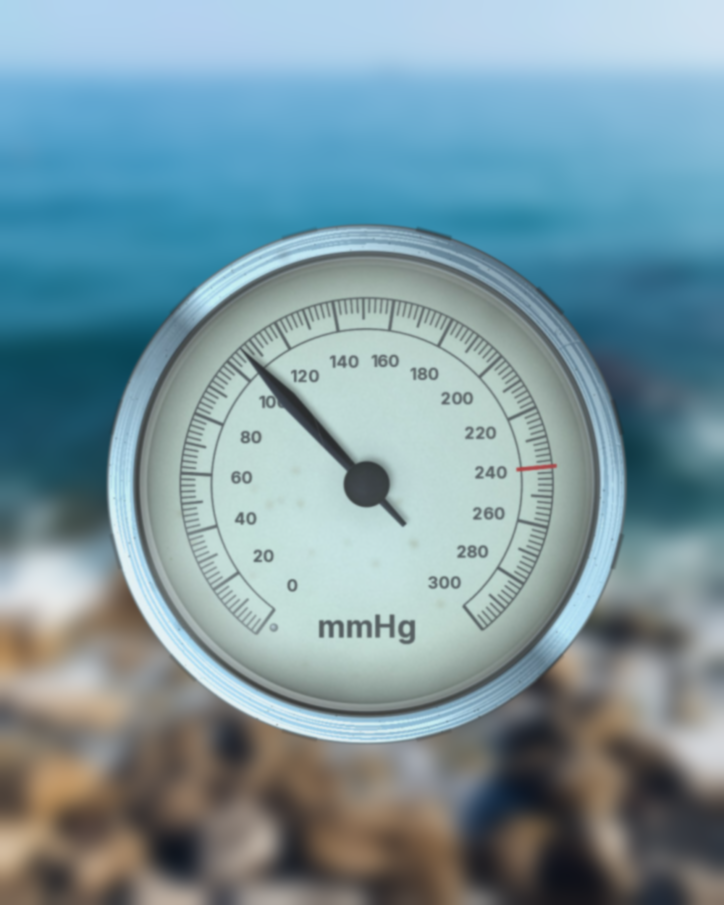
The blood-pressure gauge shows 106 mmHg
